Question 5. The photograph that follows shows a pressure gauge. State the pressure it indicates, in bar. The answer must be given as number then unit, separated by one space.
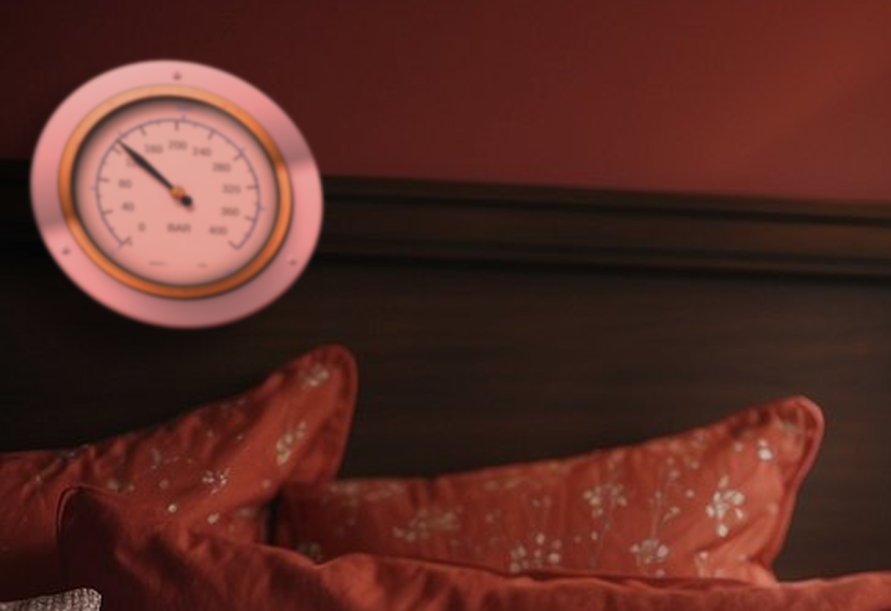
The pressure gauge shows 130 bar
